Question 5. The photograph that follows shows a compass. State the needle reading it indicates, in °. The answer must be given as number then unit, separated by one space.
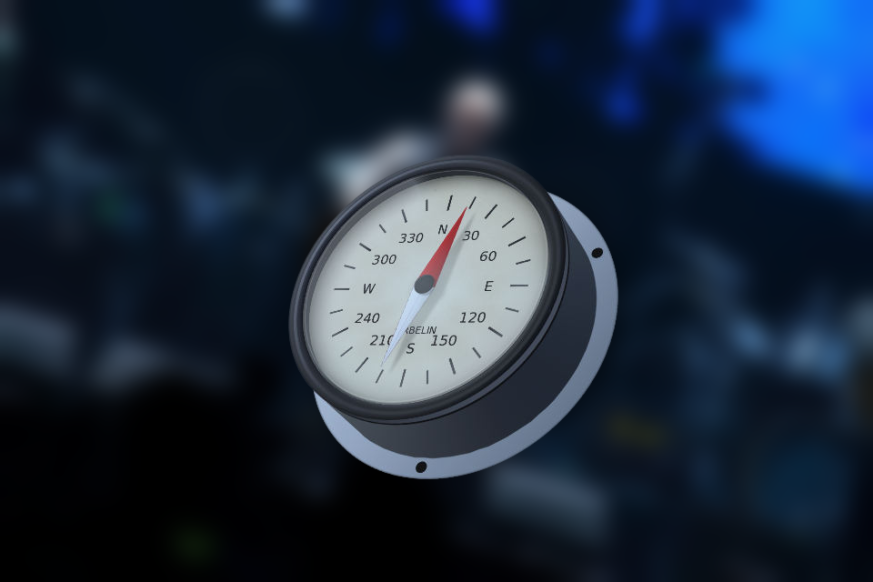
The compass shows 15 °
